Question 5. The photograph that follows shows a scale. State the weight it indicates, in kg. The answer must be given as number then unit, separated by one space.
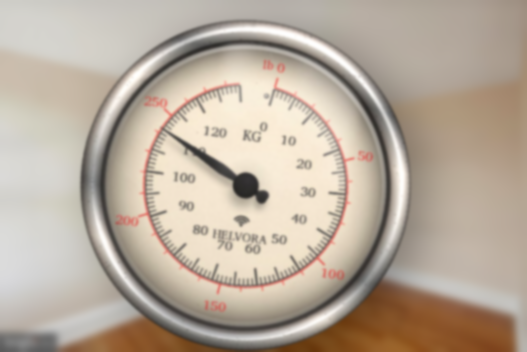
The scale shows 110 kg
